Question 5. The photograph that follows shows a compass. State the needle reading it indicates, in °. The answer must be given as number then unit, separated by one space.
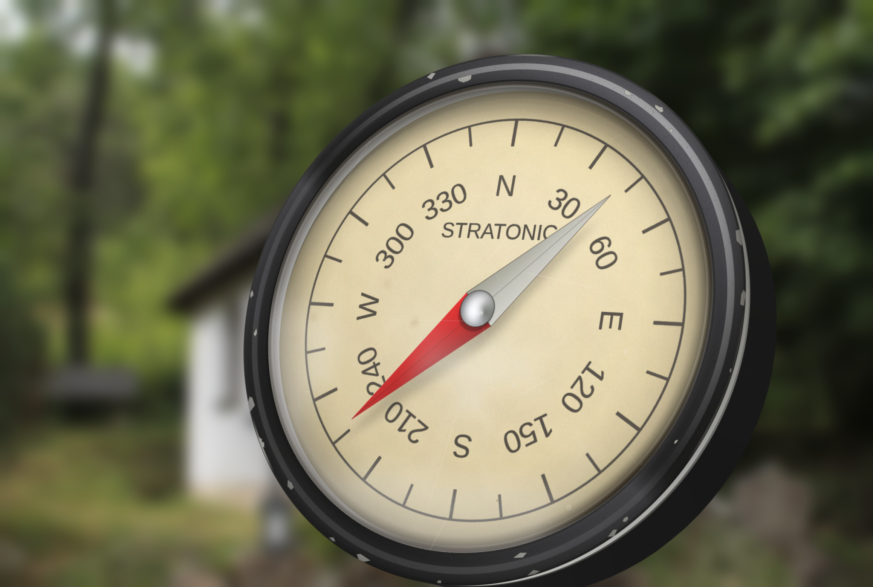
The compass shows 225 °
